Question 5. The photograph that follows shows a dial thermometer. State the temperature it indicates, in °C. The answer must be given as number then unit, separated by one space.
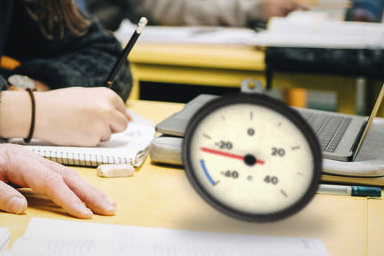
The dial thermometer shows -25 °C
